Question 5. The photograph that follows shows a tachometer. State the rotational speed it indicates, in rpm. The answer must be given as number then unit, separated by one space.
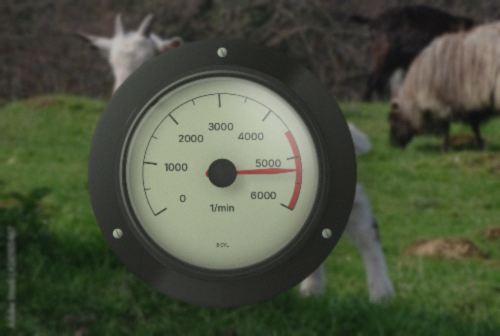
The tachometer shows 5250 rpm
